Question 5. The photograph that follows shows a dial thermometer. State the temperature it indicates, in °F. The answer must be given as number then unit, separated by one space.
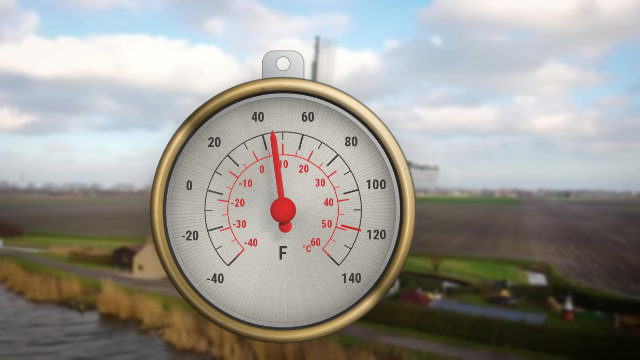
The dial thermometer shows 45 °F
